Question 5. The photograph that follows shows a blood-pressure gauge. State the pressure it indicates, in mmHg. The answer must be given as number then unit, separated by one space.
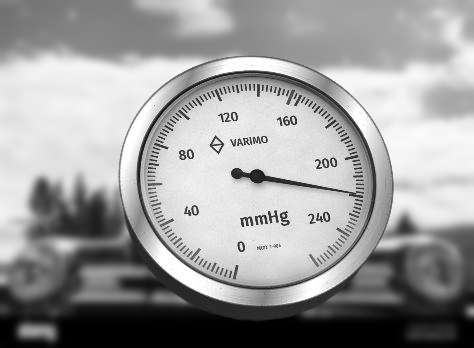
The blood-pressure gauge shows 220 mmHg
